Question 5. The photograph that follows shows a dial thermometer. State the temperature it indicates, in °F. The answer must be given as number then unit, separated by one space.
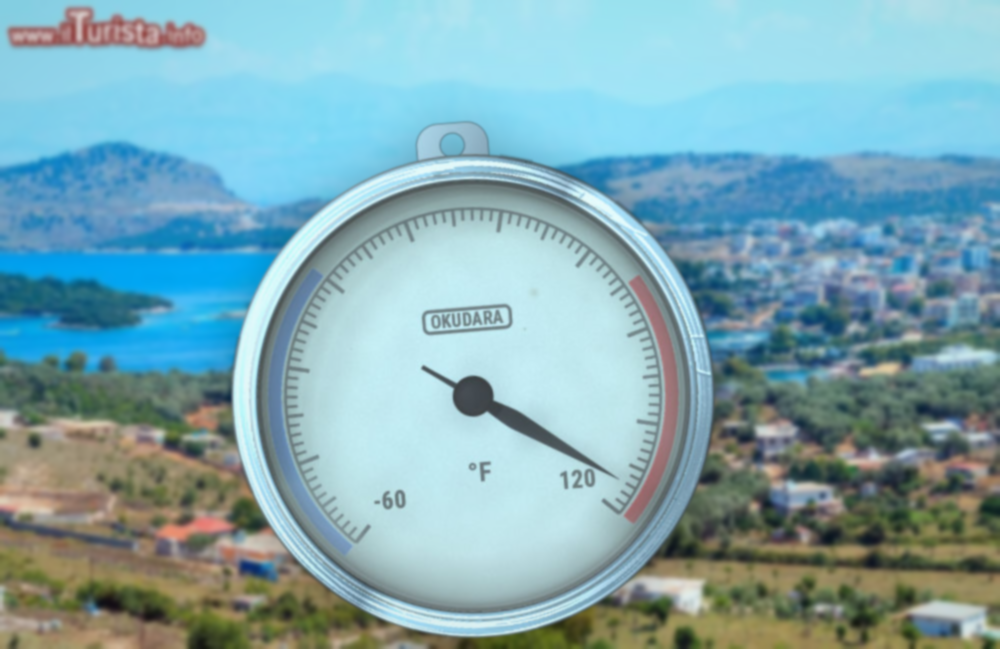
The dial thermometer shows 114 °F
